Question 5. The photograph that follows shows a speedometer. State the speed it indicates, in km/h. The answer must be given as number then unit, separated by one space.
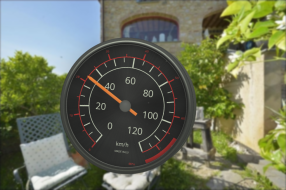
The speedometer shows 35 km/h
